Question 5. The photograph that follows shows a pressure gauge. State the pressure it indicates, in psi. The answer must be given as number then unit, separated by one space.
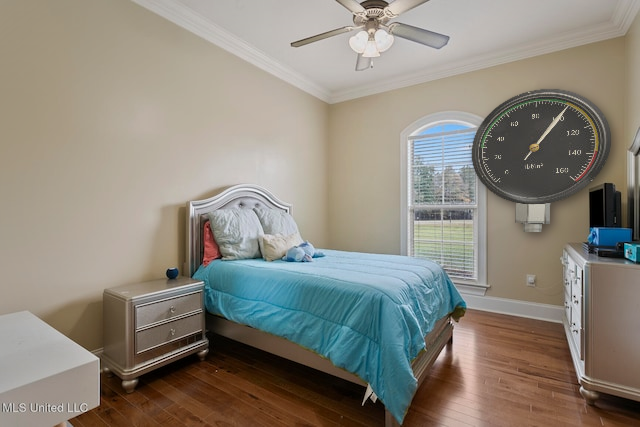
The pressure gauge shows 100 psi
